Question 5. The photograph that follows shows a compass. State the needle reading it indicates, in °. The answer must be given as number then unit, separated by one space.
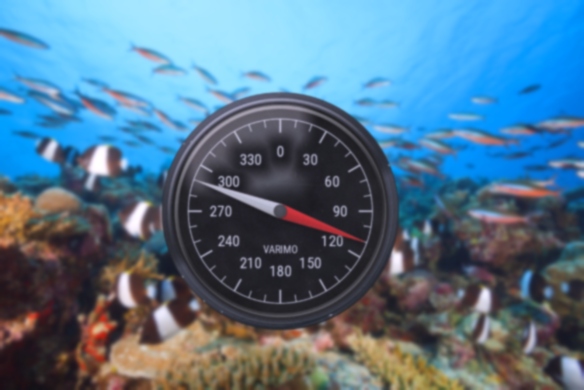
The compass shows 110 °
